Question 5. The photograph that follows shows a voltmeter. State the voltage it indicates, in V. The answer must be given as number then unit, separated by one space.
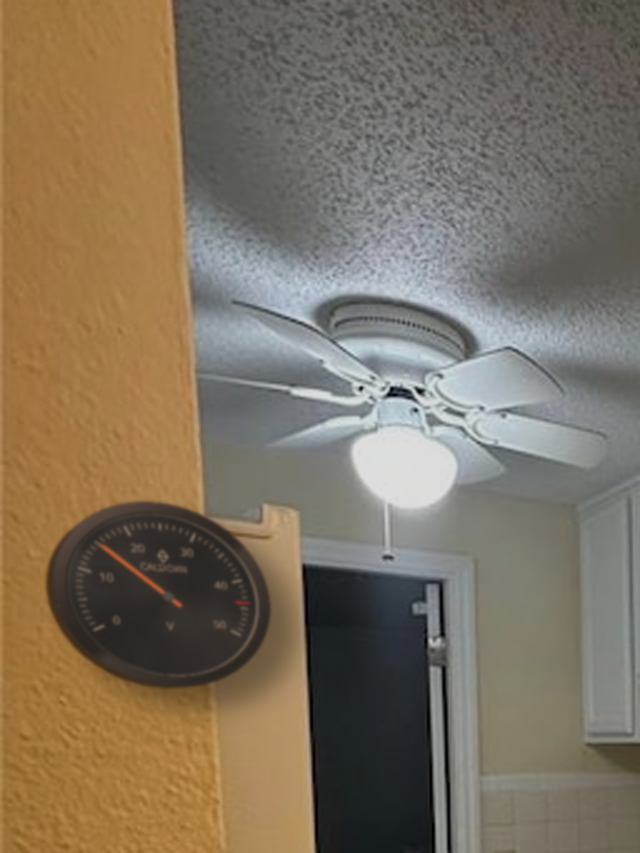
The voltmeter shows 15 V
